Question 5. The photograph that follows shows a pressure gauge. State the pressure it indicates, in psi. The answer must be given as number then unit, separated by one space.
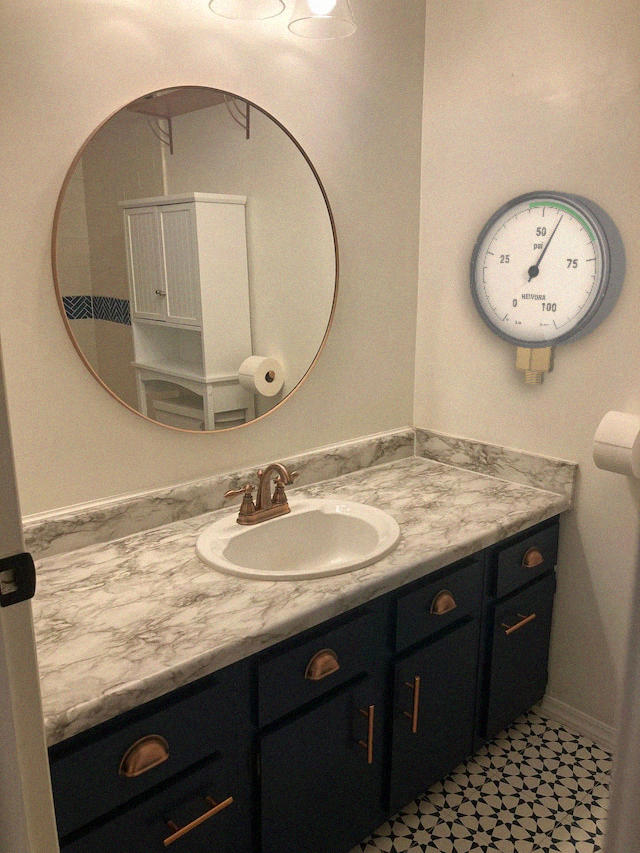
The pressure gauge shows 57.5 psi
